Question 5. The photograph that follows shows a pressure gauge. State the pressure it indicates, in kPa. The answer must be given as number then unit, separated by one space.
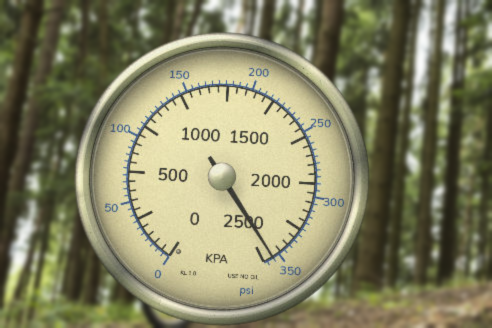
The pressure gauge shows 2450 kPa
